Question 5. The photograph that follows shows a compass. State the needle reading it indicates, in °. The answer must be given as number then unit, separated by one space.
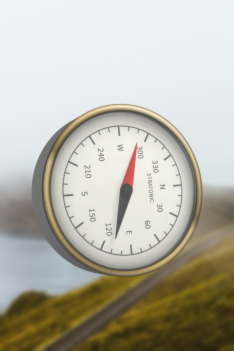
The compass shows 290 °
